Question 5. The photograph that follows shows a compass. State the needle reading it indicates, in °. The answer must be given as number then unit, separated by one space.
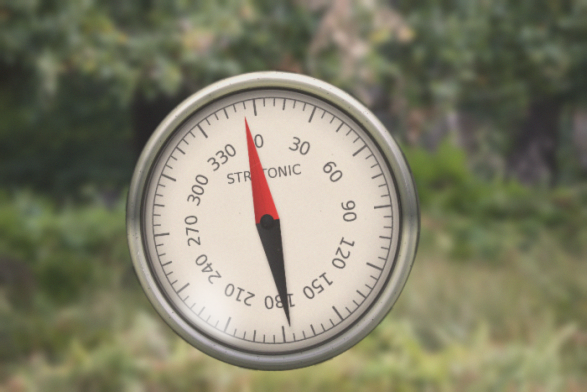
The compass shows 355 °
